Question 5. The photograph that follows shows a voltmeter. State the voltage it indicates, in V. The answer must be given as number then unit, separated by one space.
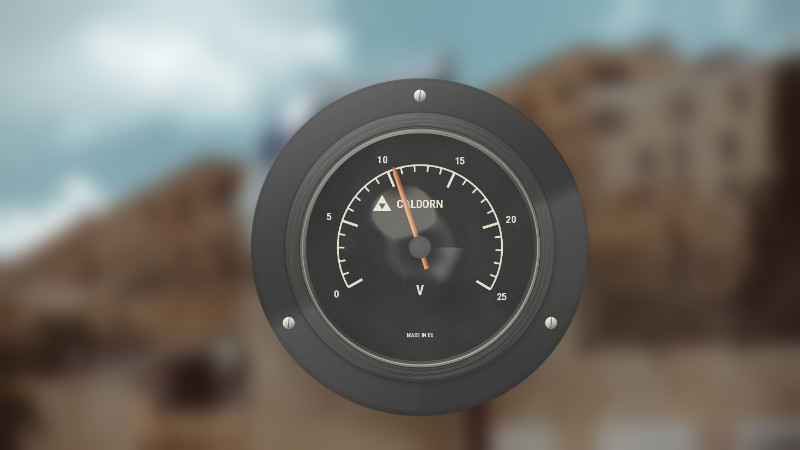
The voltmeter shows 10.5 V
